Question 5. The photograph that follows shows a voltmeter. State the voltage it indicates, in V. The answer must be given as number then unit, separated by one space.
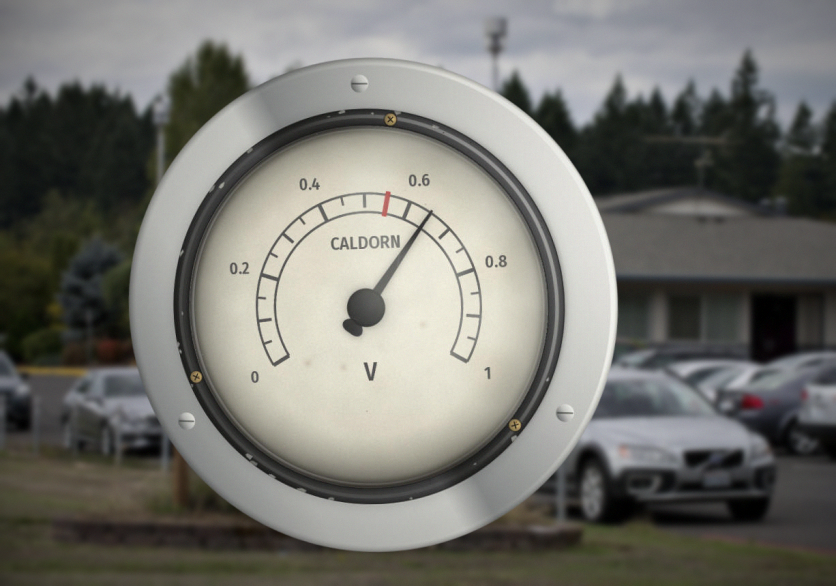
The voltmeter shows 0.65 V
